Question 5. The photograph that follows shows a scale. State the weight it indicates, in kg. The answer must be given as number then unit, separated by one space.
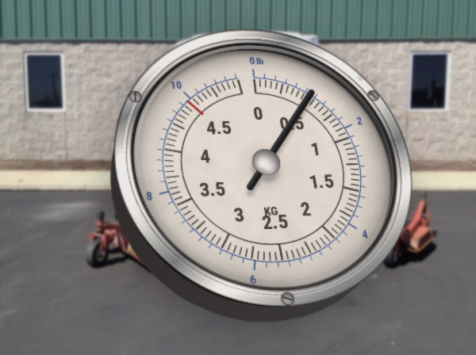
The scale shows 0.5 kg
